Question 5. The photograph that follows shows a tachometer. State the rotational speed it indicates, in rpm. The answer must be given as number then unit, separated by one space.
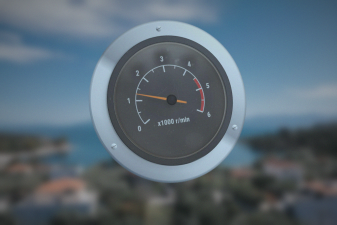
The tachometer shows 1250 rpm
